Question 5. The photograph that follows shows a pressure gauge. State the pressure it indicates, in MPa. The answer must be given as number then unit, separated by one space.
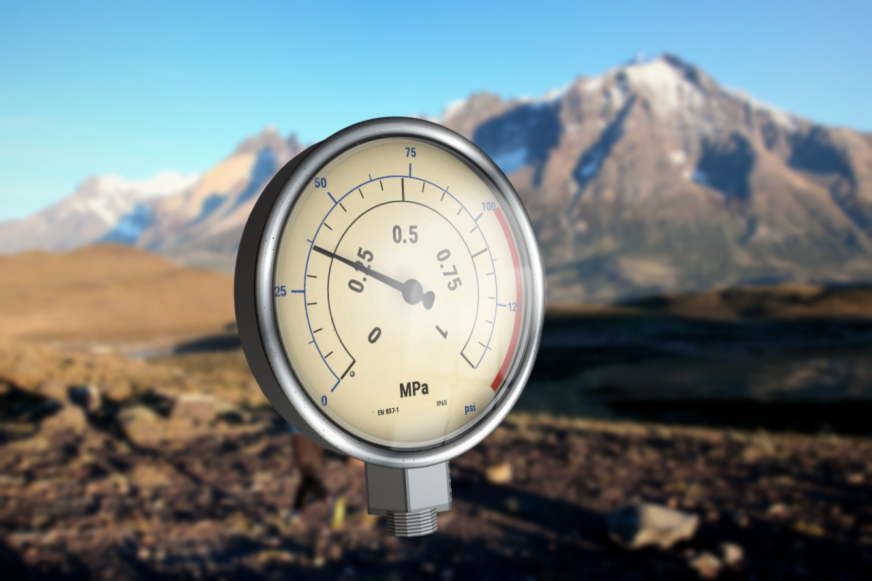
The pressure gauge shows 0.25 MPa
